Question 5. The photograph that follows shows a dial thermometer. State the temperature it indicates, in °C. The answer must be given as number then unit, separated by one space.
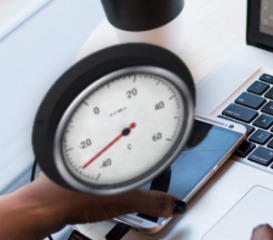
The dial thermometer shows -30 °C
